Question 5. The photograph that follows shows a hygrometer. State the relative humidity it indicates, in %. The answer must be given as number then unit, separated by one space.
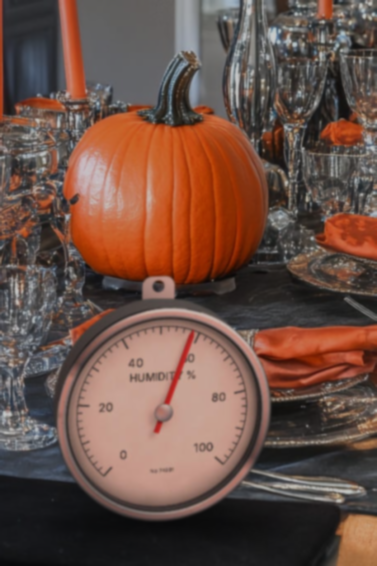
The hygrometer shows 58 %
